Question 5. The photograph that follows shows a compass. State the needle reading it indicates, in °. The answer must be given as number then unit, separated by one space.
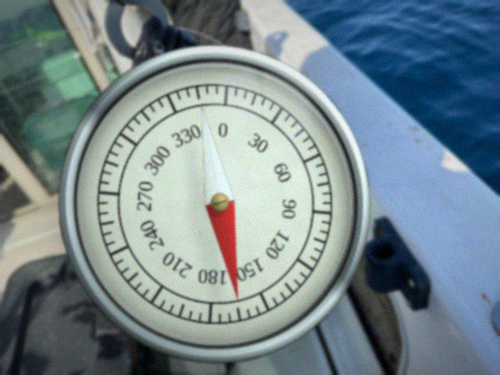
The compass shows 165 °
